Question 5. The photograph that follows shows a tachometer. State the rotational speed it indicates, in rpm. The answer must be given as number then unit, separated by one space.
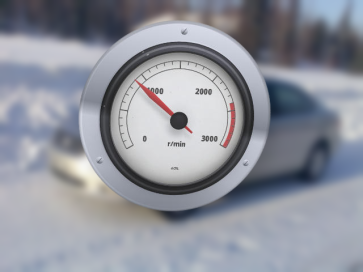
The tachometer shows 900 rpm
